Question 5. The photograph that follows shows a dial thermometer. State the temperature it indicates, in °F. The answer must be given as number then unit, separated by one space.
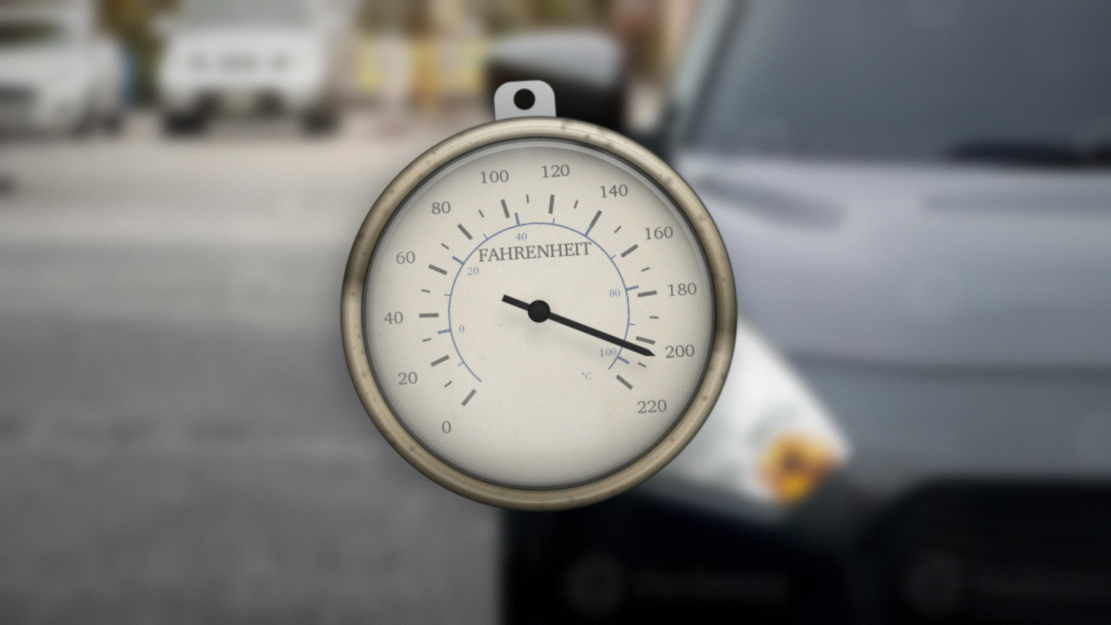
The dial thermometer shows 205 °F
